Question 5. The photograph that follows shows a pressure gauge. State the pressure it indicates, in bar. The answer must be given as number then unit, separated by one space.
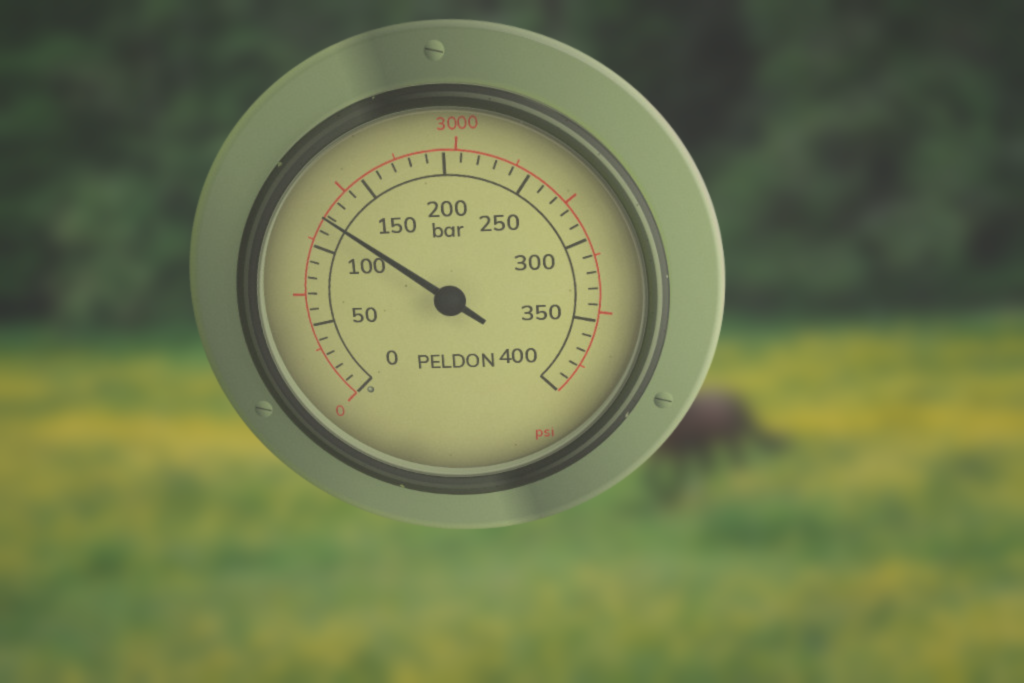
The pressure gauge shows 120 bar
